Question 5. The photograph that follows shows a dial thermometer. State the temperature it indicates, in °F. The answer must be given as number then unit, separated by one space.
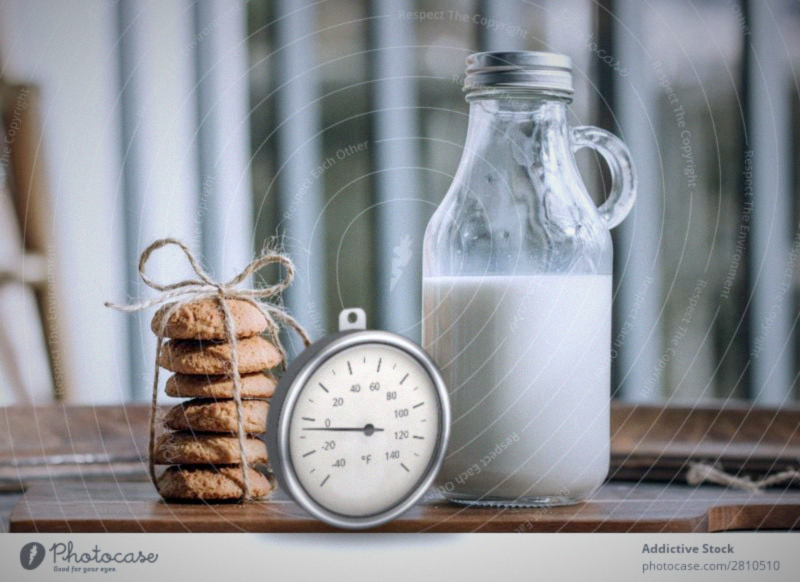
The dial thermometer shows -5 °F
